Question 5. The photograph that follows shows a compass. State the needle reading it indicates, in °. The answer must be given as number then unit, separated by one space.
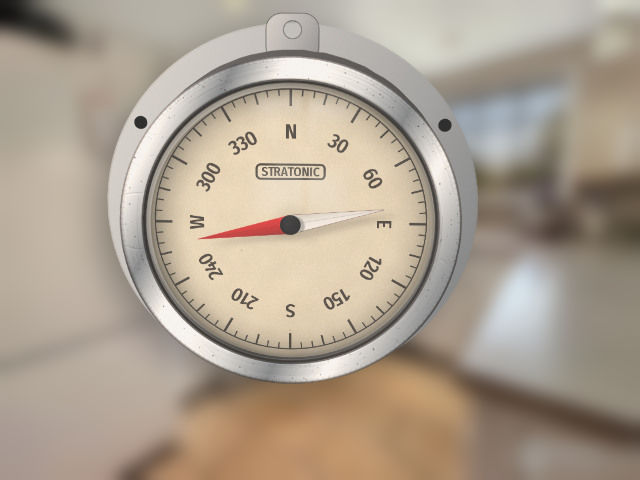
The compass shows 260 °
